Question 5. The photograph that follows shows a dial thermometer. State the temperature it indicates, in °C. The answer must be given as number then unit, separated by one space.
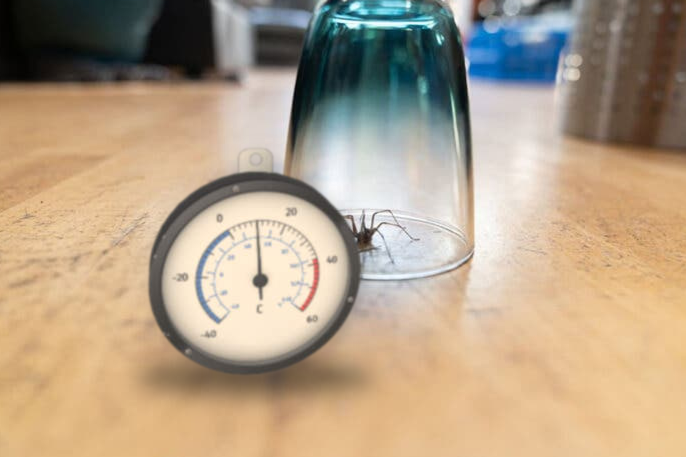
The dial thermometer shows 10 °C
